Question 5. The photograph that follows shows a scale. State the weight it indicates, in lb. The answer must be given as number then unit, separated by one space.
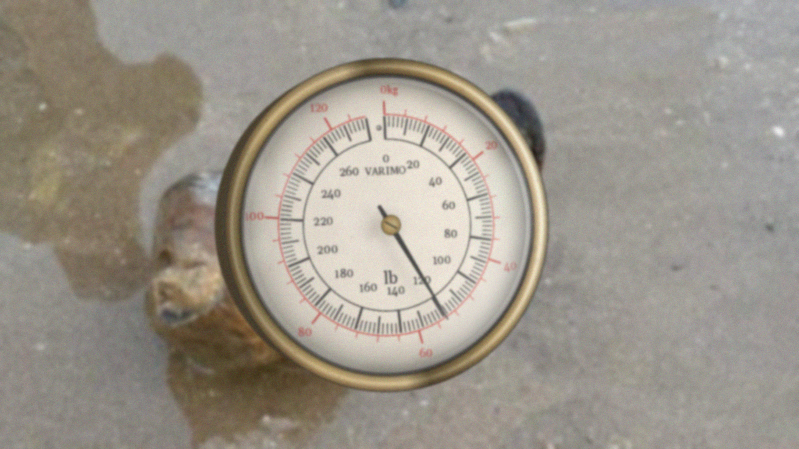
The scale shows 120 lb
